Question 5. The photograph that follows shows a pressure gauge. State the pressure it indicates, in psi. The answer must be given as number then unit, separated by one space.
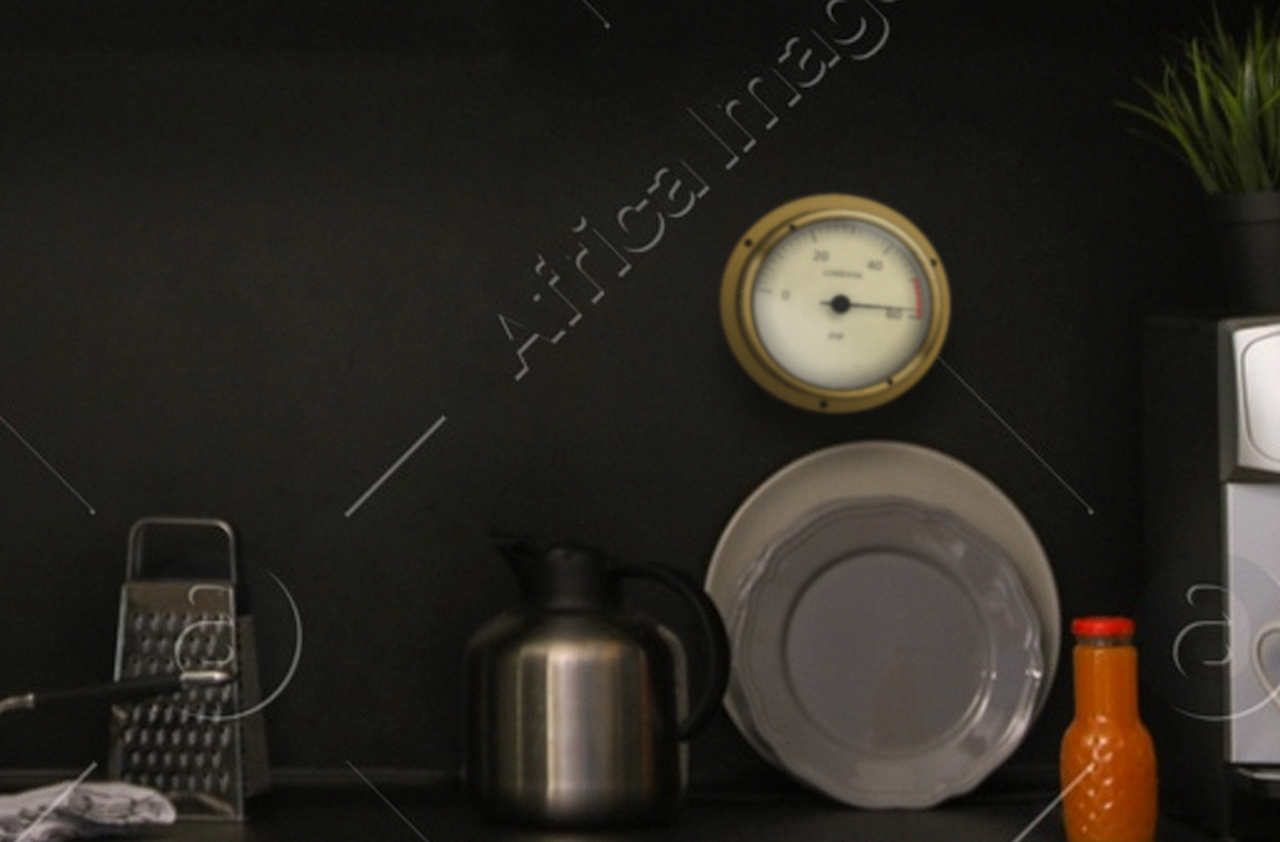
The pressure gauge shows 58 psi
